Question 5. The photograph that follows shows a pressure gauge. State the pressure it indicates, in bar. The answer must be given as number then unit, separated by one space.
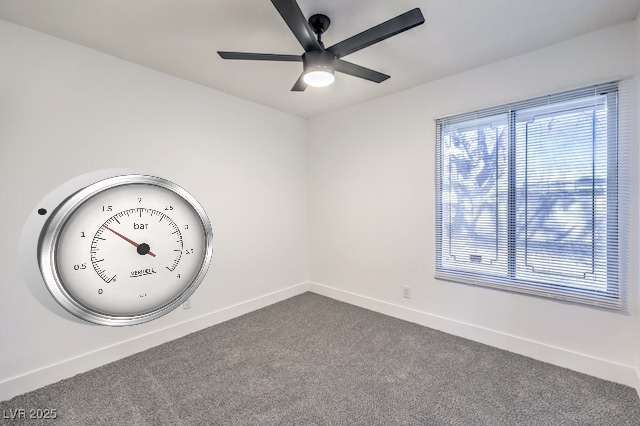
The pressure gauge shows 1.25 bar
